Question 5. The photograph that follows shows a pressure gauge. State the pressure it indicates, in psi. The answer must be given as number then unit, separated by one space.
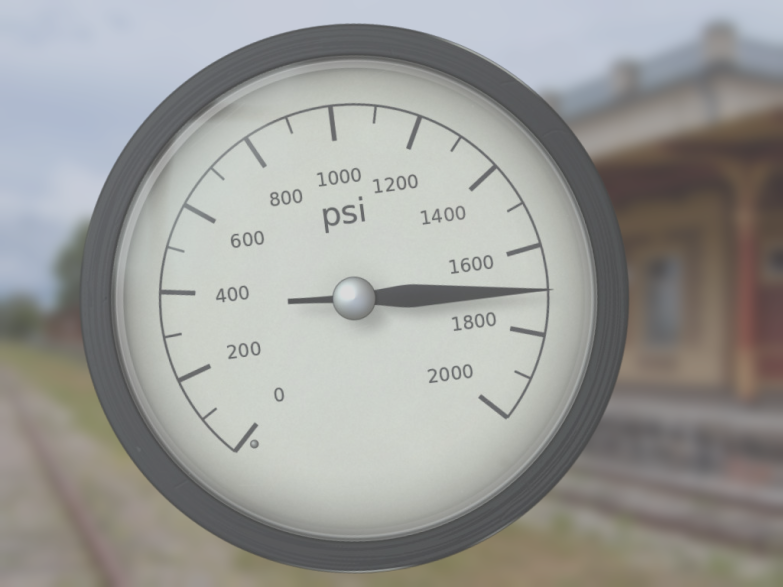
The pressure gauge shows 1700 psi
